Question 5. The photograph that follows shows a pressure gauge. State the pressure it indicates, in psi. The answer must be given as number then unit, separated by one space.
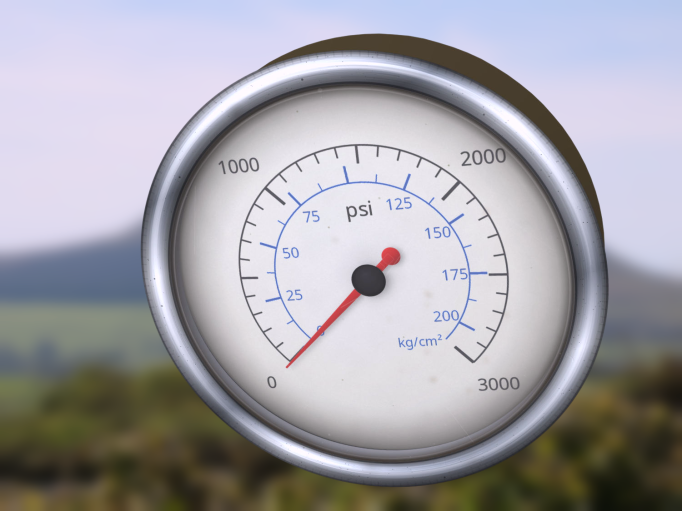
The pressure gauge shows 0 psi
